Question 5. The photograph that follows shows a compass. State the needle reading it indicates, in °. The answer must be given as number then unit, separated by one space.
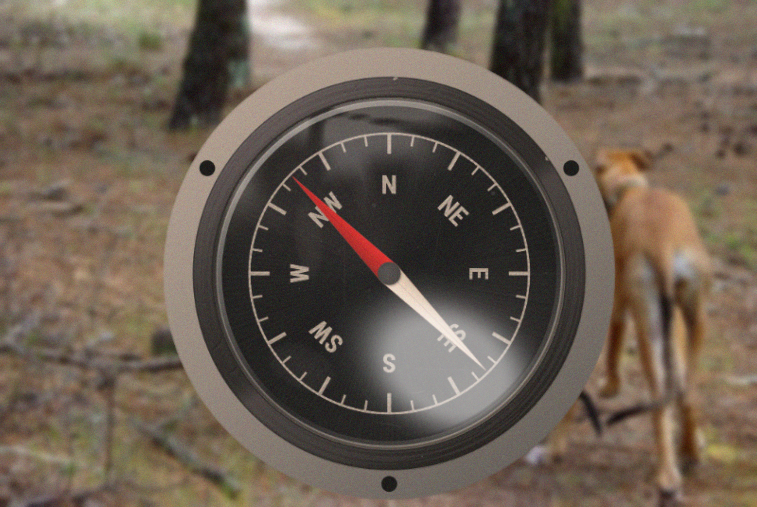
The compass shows 315 °
